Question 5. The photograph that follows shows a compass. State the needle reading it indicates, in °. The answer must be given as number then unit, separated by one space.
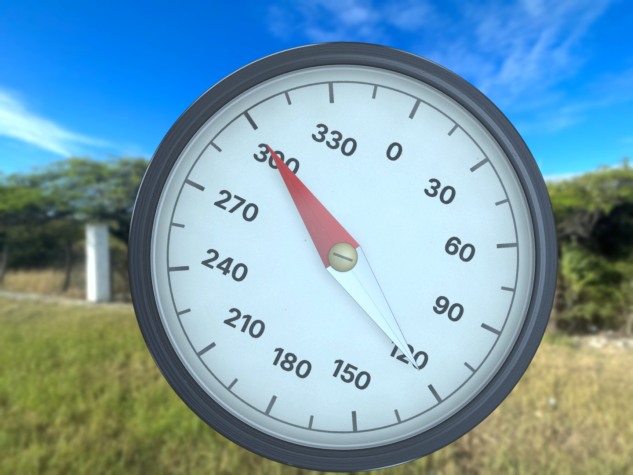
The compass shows 300 °
